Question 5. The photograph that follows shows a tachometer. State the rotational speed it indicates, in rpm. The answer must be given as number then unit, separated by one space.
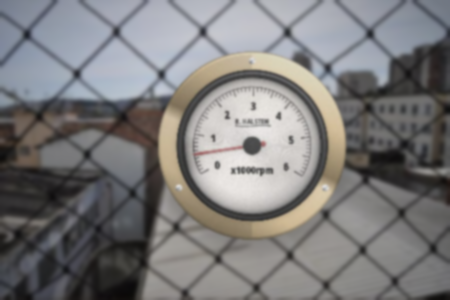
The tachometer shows 500 rpm
